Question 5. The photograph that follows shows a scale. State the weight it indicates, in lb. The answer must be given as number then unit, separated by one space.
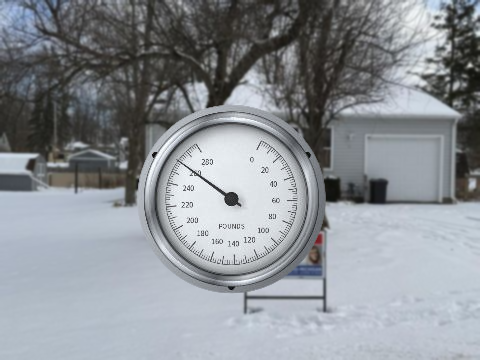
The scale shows 260 lb
